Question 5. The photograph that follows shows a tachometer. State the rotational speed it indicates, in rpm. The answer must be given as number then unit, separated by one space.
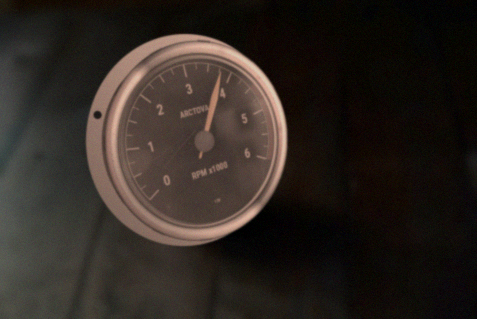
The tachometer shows 3750 rpm
